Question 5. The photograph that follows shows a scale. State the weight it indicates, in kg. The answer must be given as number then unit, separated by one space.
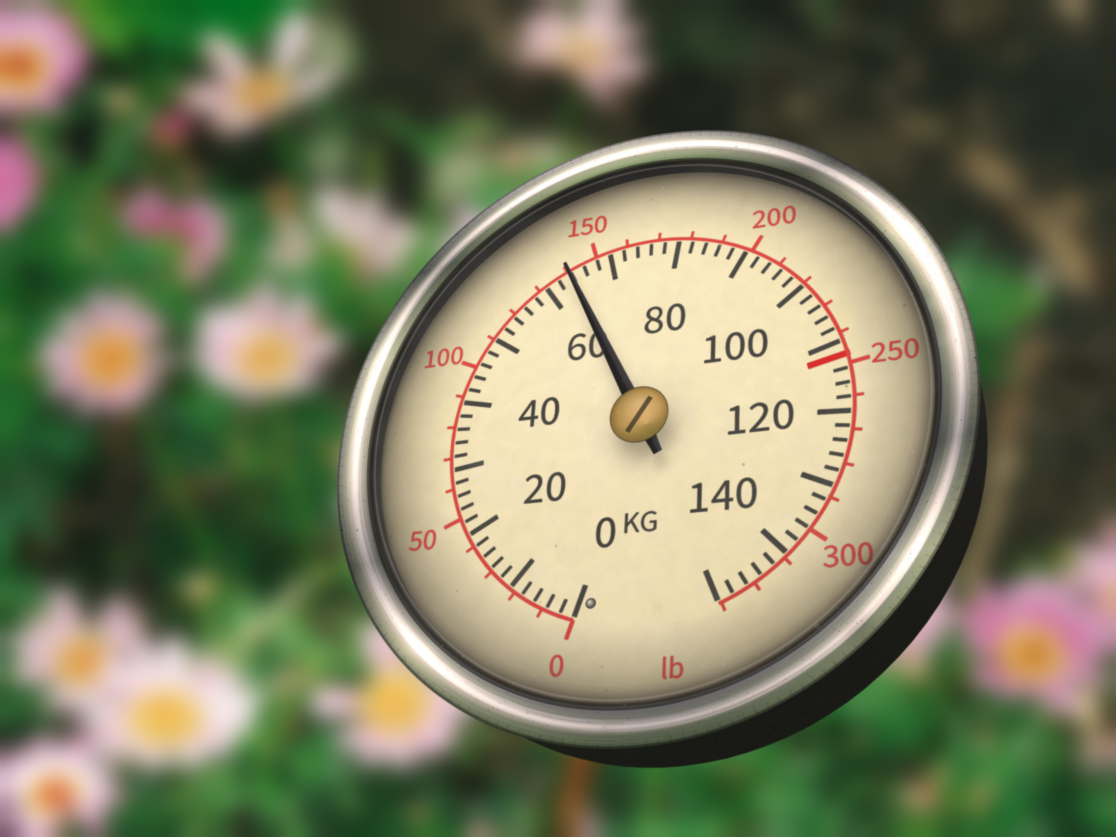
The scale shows 64 kg
